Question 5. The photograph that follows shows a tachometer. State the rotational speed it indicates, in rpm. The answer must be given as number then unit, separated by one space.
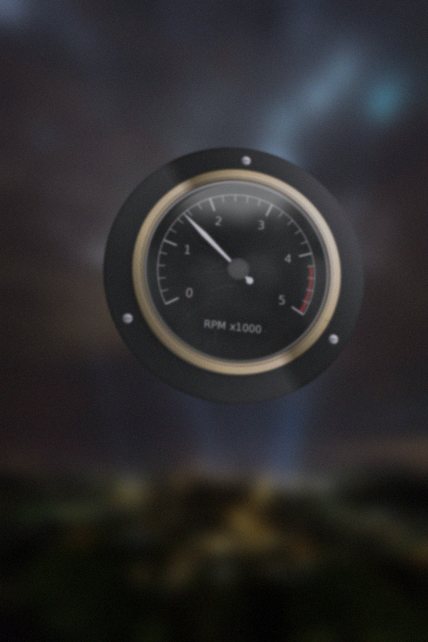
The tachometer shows 1500 rpm
